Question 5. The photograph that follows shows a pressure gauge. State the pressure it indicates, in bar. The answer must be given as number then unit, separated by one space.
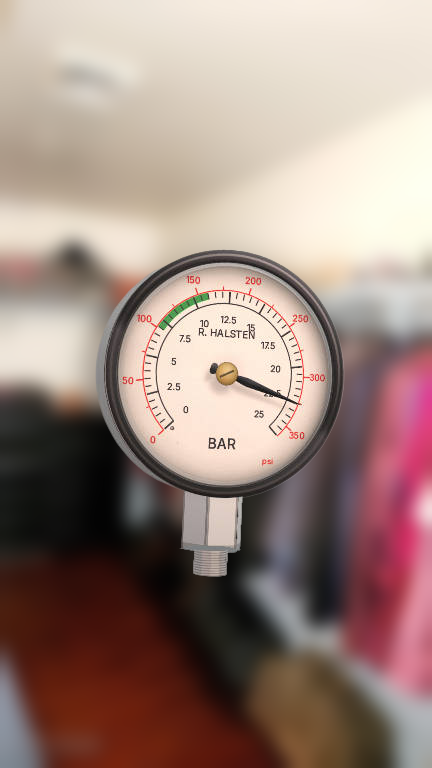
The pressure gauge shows 22.5 bar
